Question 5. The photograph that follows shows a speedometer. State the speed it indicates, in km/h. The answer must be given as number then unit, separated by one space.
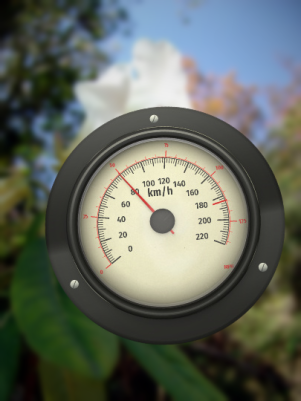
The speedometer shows 80 km/h
